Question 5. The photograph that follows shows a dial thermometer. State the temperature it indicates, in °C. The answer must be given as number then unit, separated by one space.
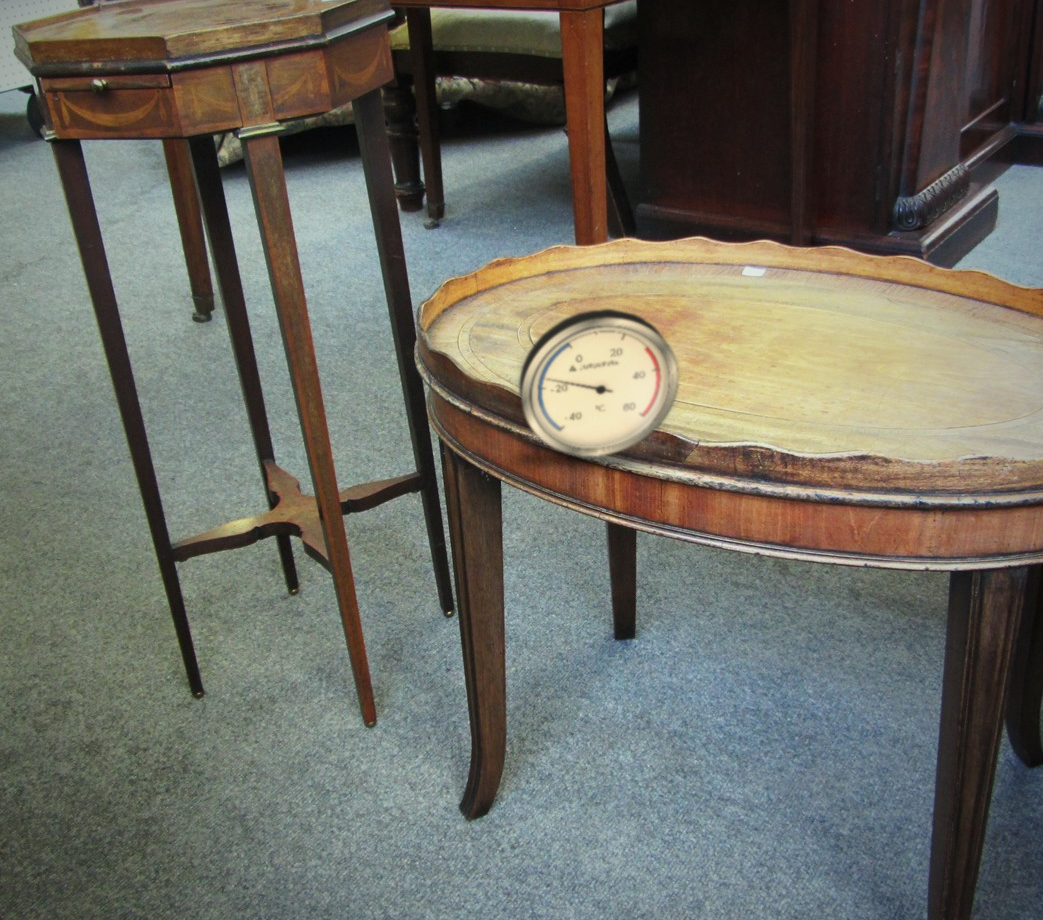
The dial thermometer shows -15 °C
